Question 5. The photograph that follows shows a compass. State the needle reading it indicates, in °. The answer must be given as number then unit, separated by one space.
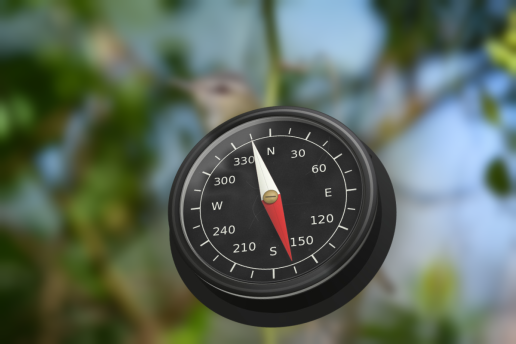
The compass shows 165 °
